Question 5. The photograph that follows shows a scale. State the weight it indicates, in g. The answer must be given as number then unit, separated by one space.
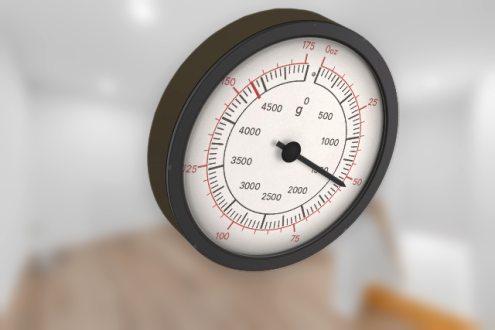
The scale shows 1500 g
